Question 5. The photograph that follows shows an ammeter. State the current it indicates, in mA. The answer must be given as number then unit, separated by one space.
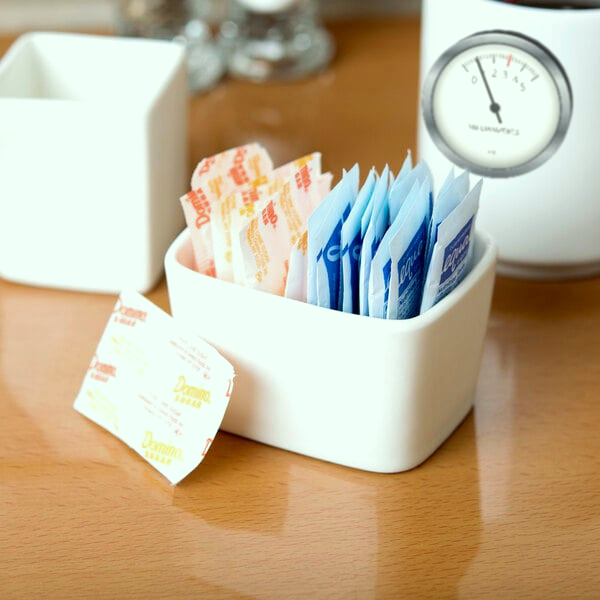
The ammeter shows 1 mA
